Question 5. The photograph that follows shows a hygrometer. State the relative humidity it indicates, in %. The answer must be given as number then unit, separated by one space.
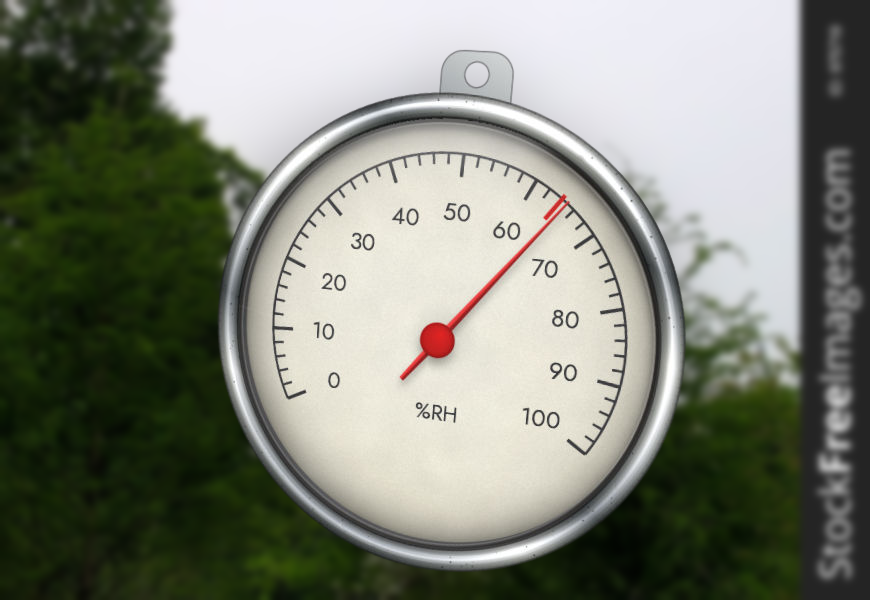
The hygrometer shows 65 %
